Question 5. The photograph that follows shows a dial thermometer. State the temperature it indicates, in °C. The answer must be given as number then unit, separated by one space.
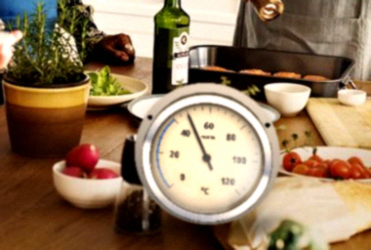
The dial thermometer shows 48 °C
